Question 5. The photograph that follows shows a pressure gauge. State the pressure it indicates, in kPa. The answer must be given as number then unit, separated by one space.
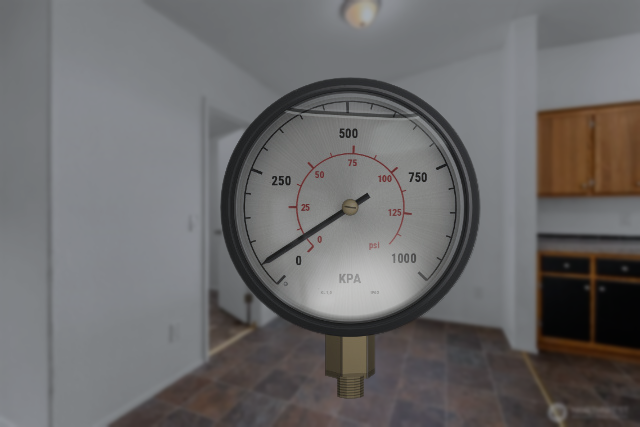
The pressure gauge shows 50 kPa
